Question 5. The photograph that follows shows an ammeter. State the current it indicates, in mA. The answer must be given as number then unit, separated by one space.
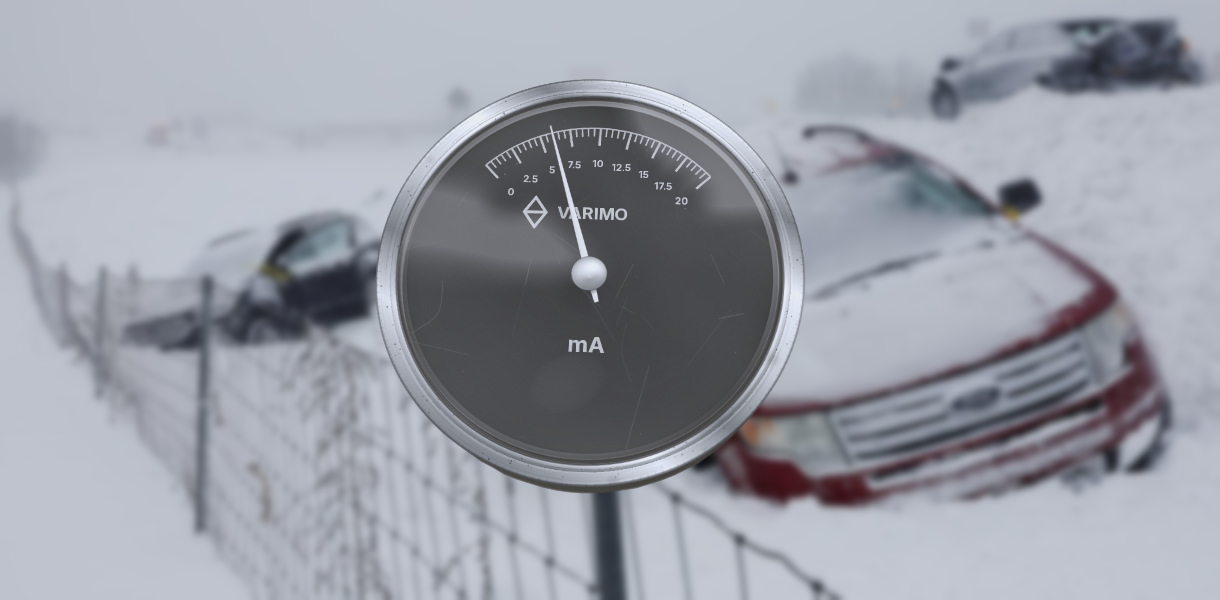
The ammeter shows 6 mA
